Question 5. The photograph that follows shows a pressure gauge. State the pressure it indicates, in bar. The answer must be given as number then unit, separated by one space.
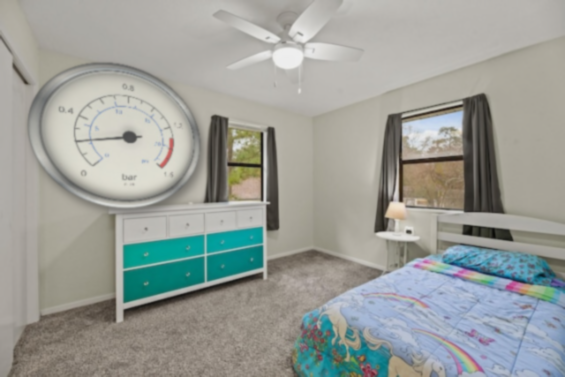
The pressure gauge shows 0.2 bar
